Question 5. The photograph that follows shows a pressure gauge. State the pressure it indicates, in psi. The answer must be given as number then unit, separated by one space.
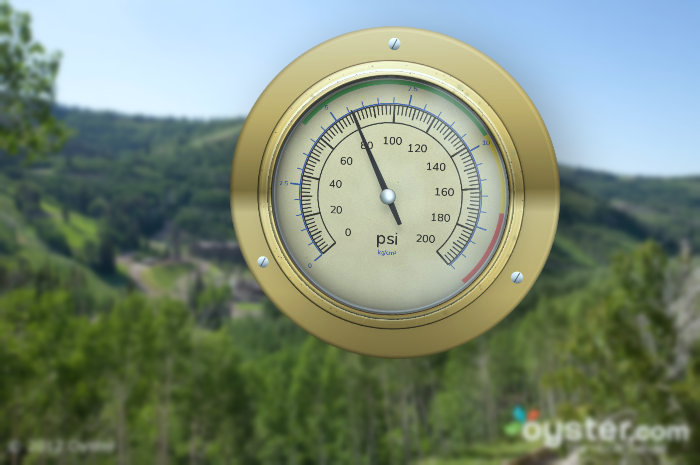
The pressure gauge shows 80 psi
